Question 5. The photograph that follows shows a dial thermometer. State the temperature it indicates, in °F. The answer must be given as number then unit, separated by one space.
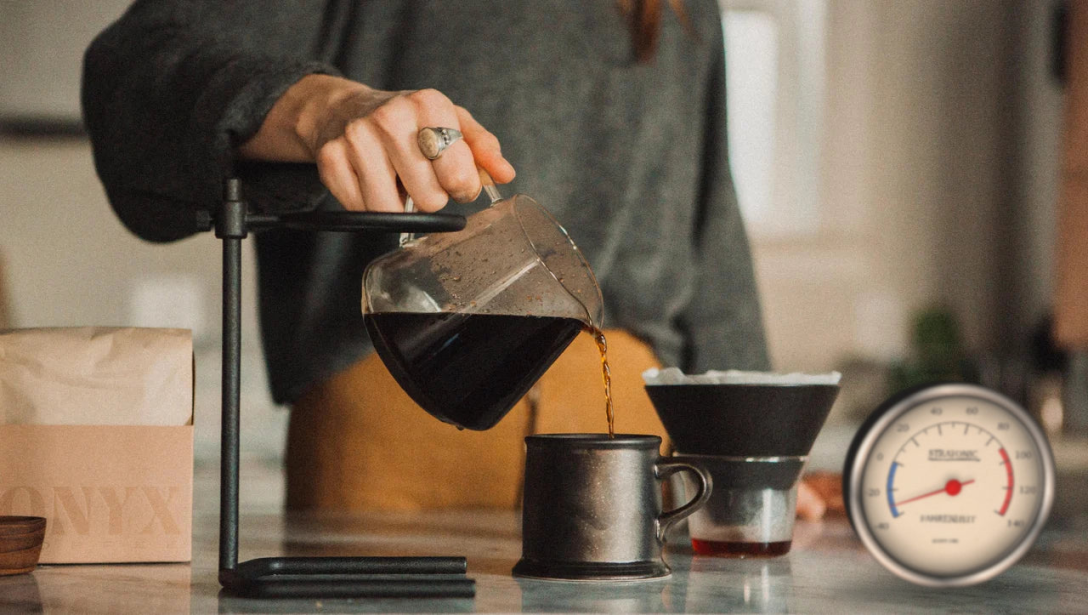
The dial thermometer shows -30 °F
